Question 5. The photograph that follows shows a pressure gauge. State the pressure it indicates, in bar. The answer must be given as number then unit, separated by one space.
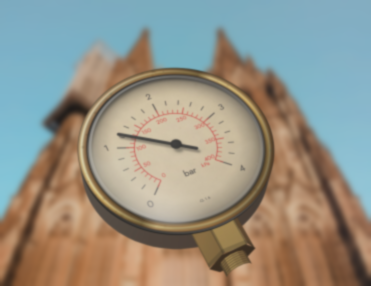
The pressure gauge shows 1.2 bar
